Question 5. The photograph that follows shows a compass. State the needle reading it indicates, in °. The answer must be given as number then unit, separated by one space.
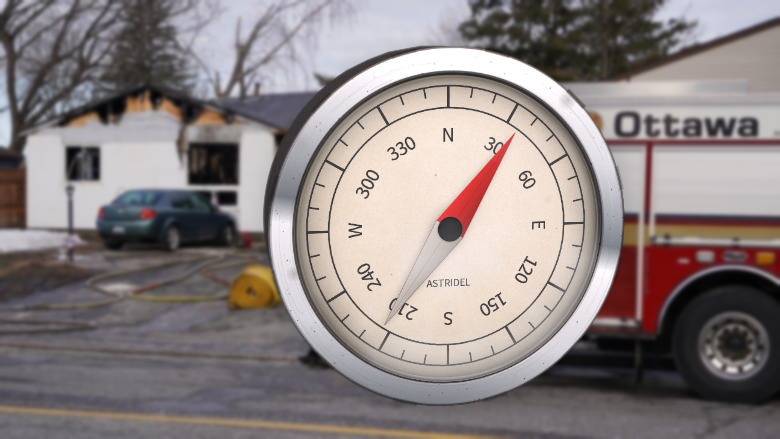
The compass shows 35 °
